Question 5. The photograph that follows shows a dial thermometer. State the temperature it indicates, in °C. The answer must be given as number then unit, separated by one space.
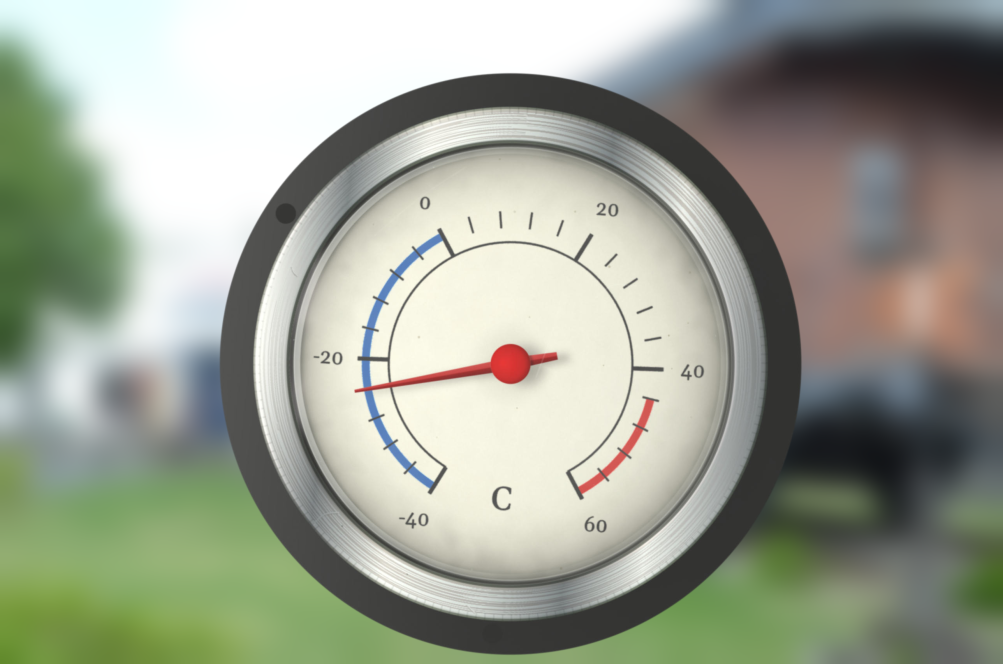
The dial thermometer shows -24 °C
